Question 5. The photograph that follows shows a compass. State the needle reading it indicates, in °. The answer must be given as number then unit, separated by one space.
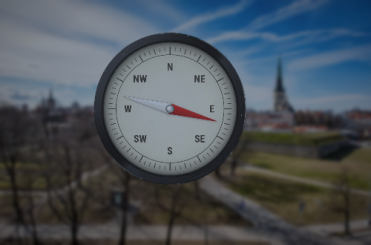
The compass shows 105 °
